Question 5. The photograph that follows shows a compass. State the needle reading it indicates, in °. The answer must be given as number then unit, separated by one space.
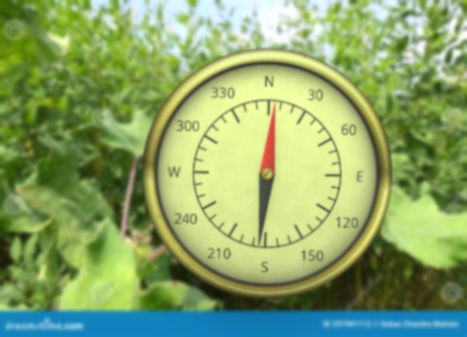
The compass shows 5 °
